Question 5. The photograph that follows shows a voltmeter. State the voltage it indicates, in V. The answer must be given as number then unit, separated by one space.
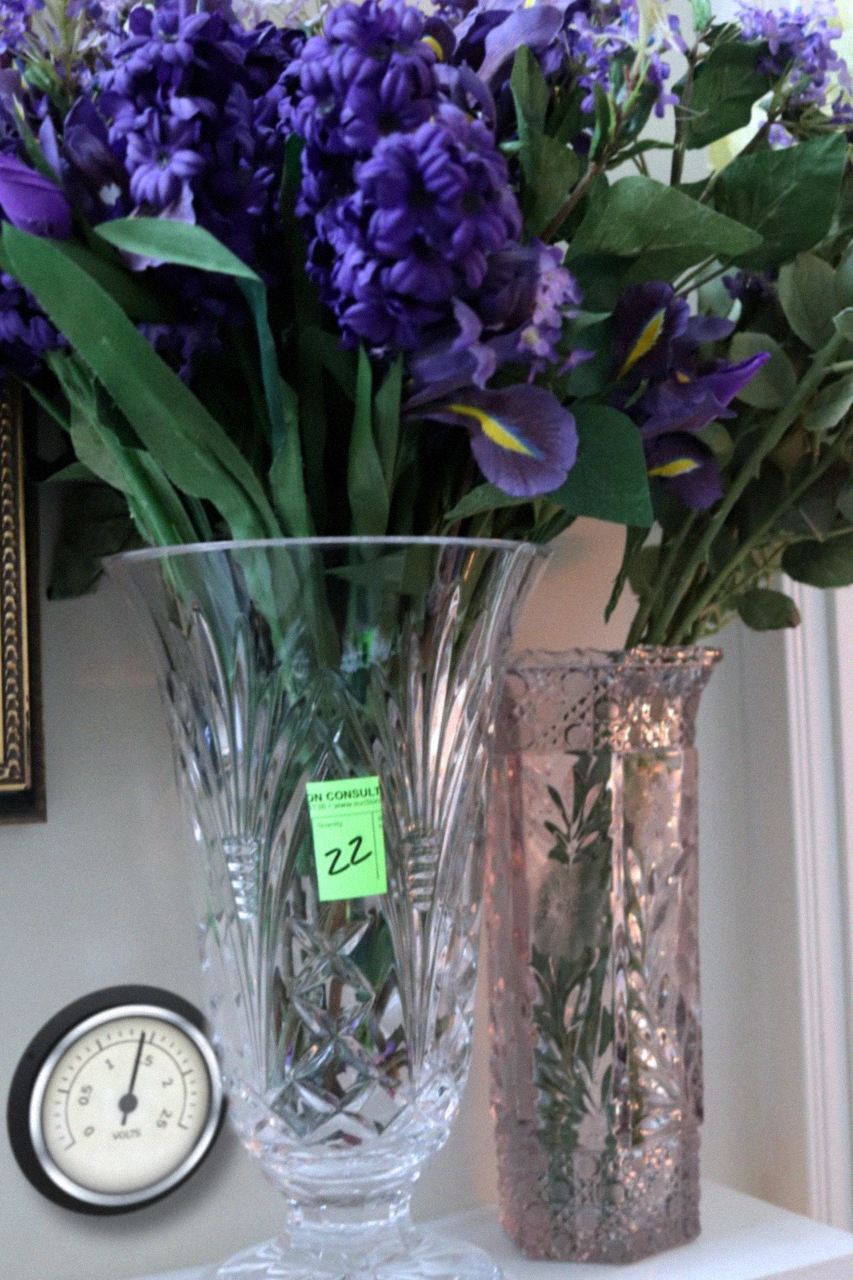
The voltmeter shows 1.4 V
